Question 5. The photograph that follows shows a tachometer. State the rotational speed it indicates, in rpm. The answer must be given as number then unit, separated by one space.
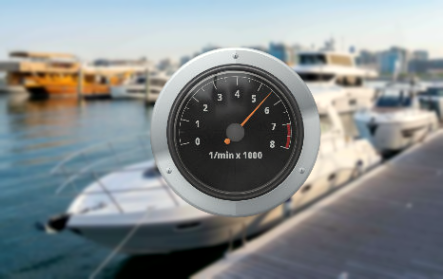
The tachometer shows 5500 rpm
